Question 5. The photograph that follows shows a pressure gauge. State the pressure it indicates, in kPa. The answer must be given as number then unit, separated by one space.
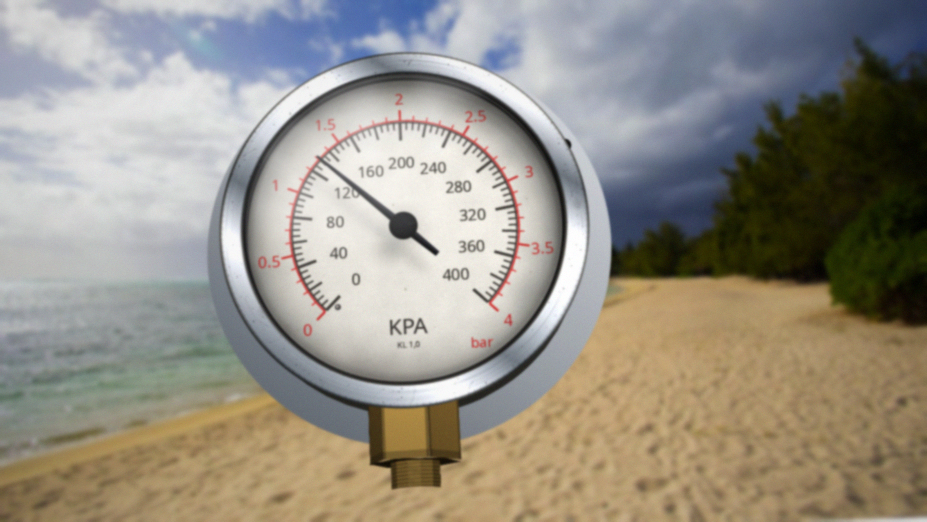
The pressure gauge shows 130 kPa
